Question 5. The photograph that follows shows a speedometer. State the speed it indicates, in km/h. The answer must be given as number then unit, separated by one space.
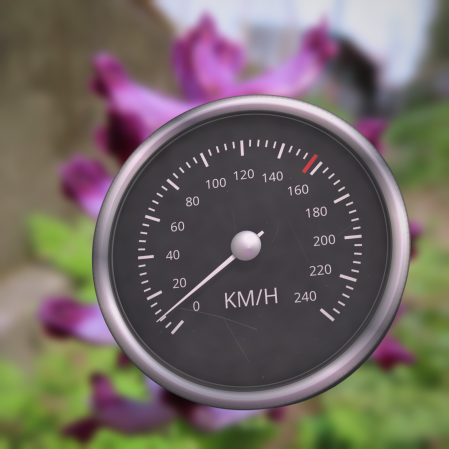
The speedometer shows 8 km/h
